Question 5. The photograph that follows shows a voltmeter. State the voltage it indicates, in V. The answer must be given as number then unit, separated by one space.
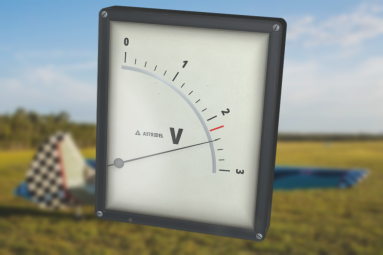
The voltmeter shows 2.4 V
